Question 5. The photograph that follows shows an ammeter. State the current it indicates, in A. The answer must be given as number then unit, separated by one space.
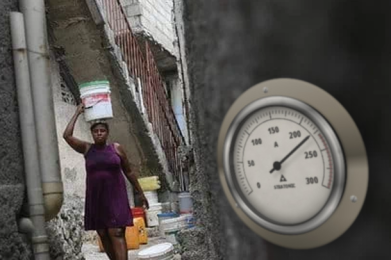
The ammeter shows 225 A
